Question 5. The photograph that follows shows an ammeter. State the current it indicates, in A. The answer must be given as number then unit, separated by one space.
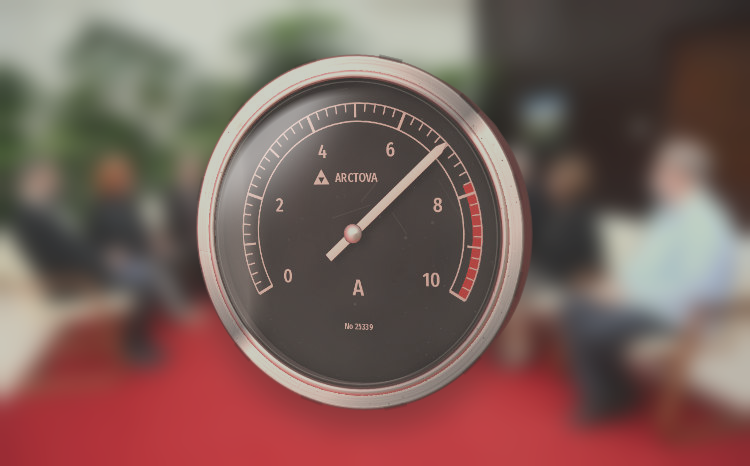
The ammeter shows 7 A
